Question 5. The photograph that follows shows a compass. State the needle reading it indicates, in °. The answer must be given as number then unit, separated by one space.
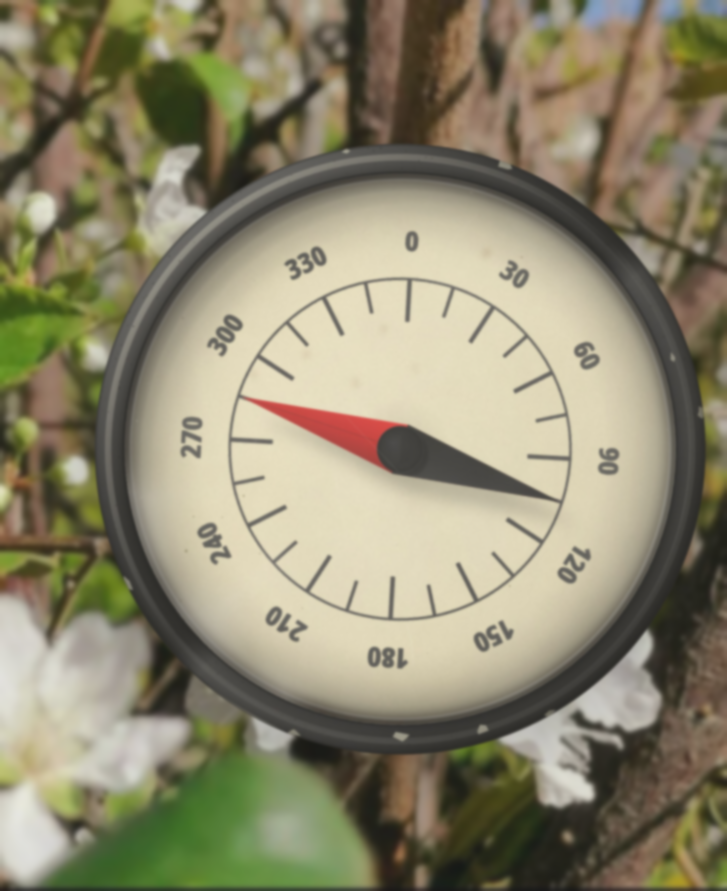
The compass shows 285 °
